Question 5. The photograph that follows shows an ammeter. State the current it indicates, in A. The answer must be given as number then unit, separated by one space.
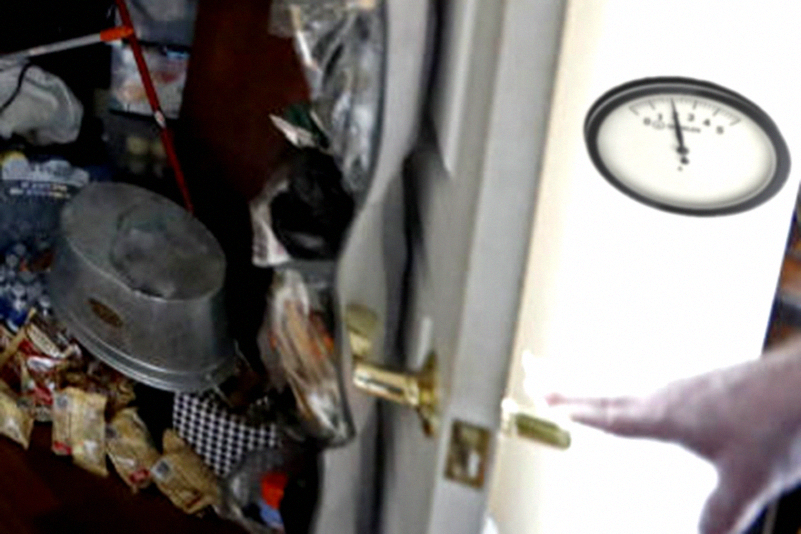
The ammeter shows 2 A
